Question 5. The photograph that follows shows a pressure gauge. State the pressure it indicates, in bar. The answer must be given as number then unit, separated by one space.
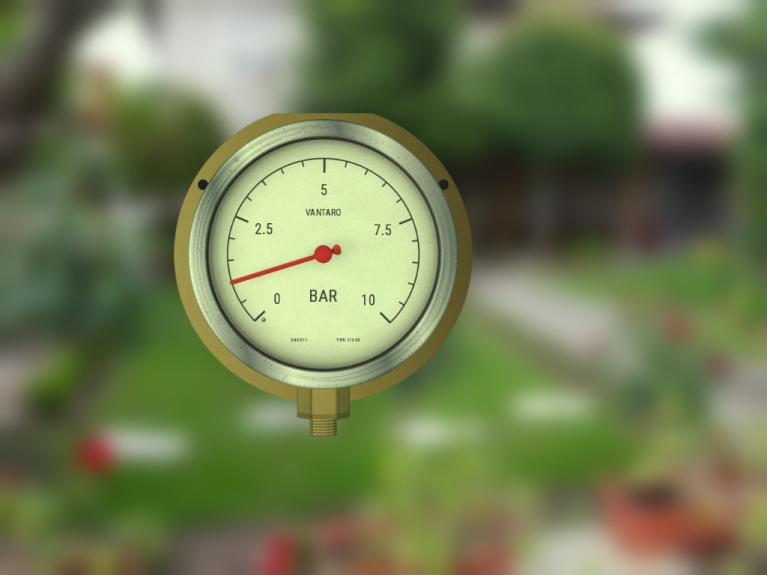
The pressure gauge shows 1 bar
